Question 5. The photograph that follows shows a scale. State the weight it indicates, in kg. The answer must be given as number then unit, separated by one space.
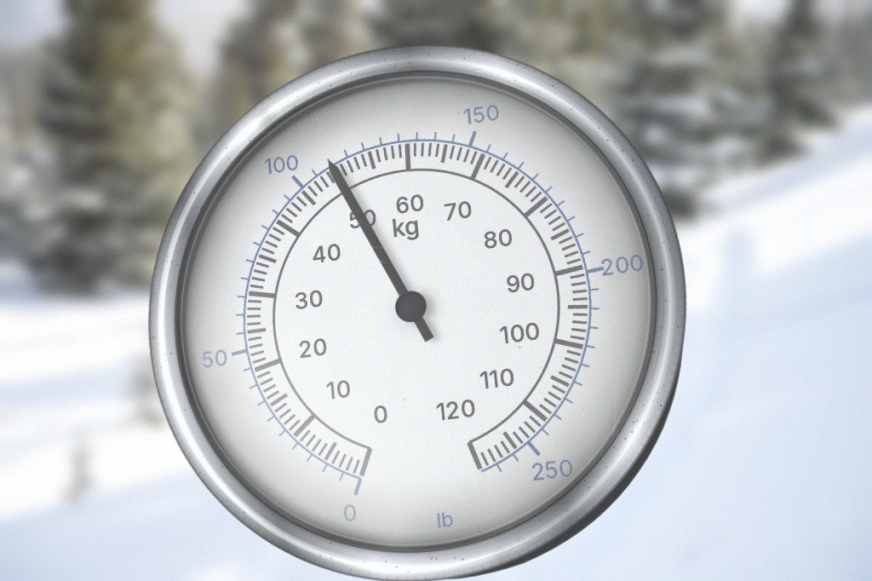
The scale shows 50 kg
